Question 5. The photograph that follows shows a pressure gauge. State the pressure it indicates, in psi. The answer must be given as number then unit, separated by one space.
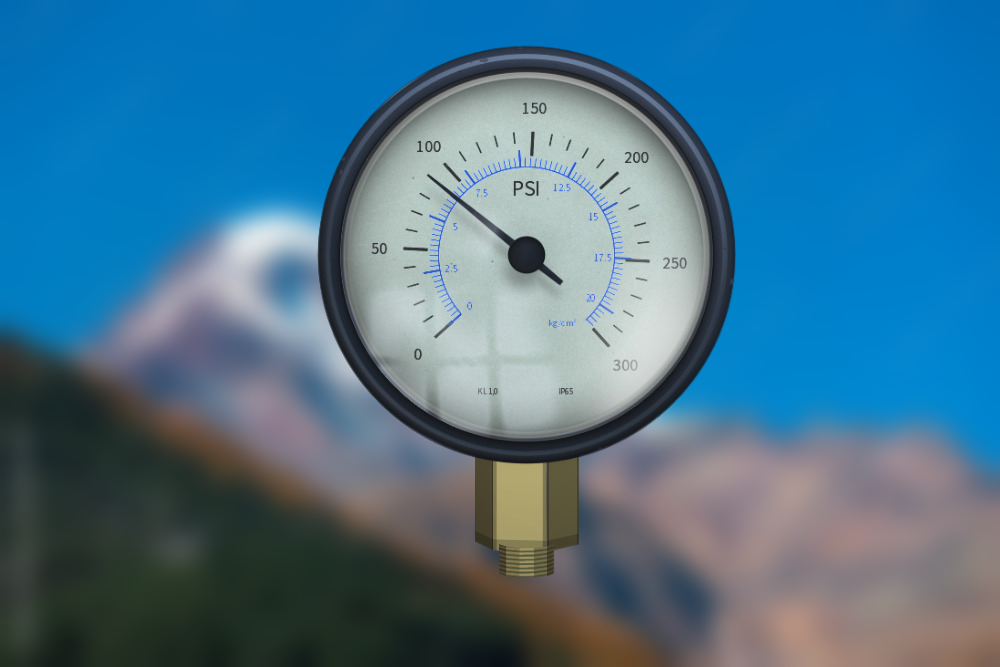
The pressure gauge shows 90 psi
